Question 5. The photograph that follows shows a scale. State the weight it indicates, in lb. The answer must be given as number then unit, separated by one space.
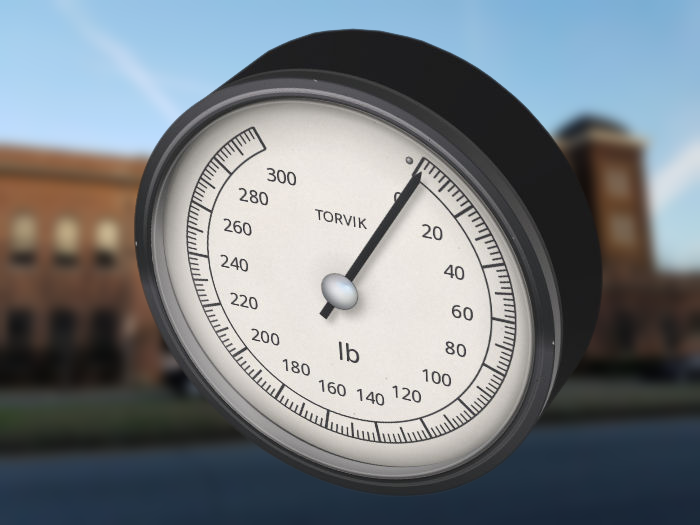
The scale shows 2 lb
